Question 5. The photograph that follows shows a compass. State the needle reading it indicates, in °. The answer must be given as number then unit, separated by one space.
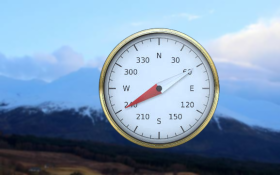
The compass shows 240 °
